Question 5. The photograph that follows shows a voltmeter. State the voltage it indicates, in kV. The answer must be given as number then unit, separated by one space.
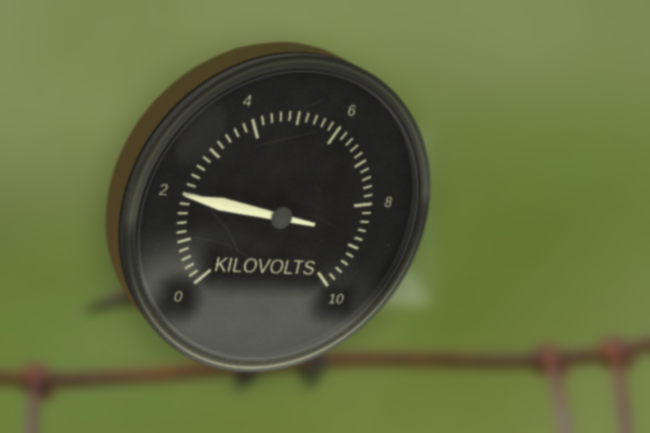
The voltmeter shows 2 kV
